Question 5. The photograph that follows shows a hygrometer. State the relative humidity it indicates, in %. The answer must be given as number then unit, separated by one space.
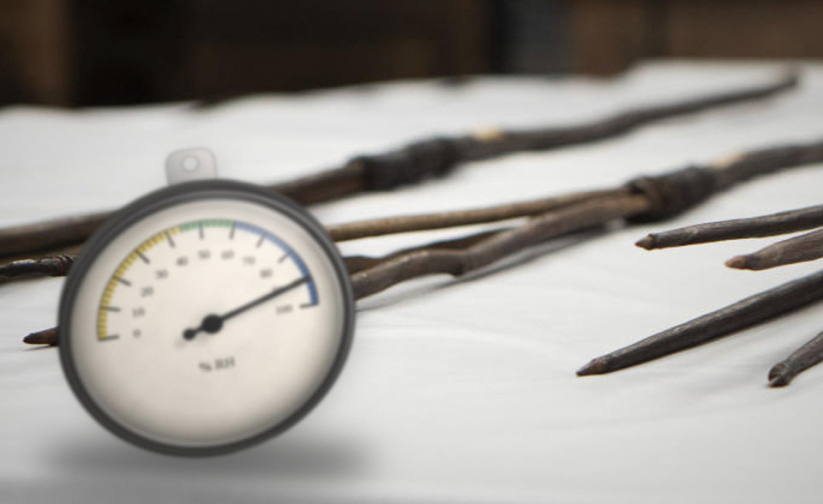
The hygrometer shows 90 %
